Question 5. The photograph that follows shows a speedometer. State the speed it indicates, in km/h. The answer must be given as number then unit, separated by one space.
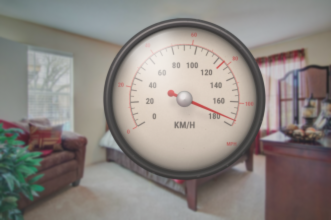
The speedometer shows 175 km/h
